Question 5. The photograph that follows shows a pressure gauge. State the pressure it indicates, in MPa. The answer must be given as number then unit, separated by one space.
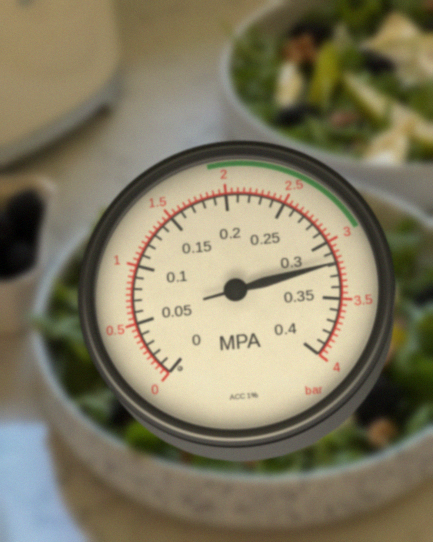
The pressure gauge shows 0.32 MPa
